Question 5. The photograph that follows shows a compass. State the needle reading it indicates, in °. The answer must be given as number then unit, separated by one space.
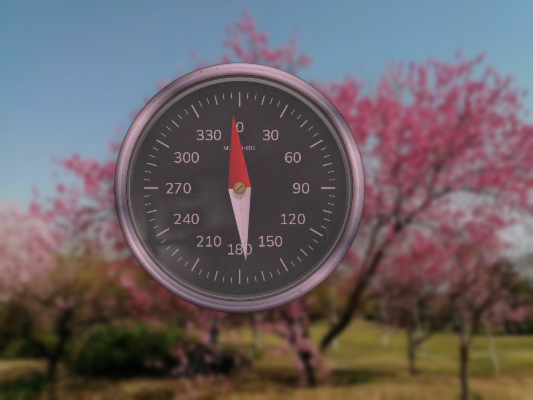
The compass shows 355 °
